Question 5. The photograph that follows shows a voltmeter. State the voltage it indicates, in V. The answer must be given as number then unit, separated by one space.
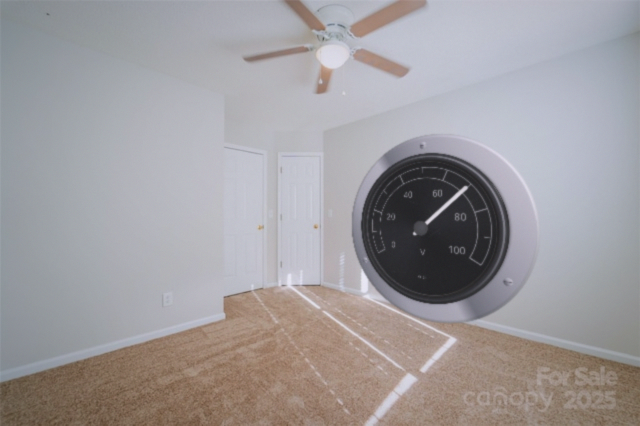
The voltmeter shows 70 V
